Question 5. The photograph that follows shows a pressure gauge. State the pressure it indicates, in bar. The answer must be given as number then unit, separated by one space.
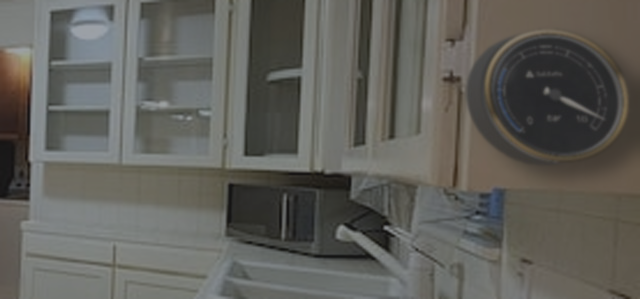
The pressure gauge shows 9.5 bar
